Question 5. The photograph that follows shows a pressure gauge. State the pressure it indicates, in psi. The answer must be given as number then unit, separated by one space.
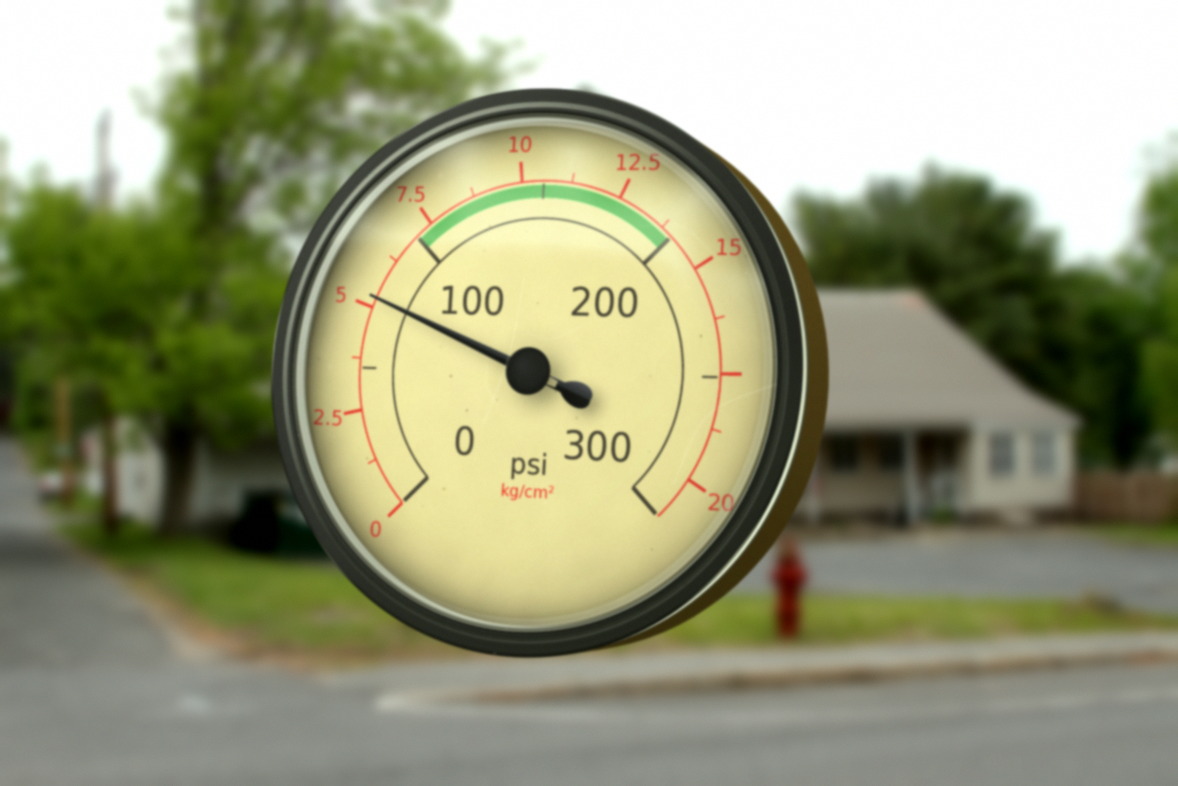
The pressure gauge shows 75 psi
